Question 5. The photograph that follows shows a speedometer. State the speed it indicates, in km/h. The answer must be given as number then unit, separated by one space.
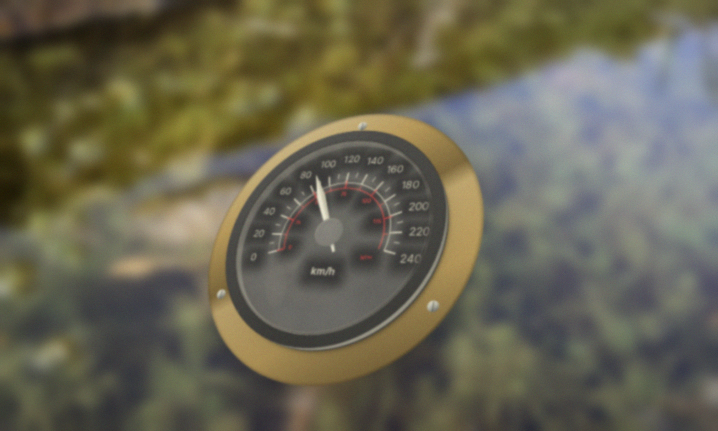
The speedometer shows 90 km/h
